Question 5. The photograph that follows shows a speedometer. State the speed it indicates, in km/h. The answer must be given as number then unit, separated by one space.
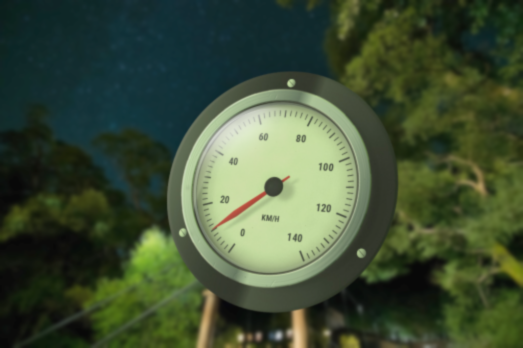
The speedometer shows 10 km/h
